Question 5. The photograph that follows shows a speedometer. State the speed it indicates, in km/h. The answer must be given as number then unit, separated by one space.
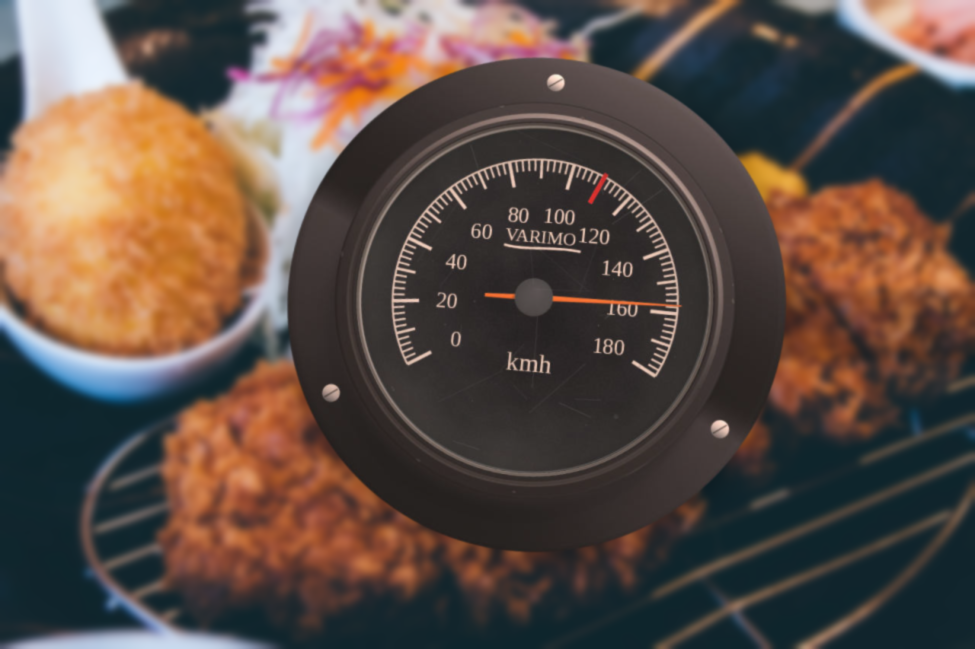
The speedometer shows 158 km/h
